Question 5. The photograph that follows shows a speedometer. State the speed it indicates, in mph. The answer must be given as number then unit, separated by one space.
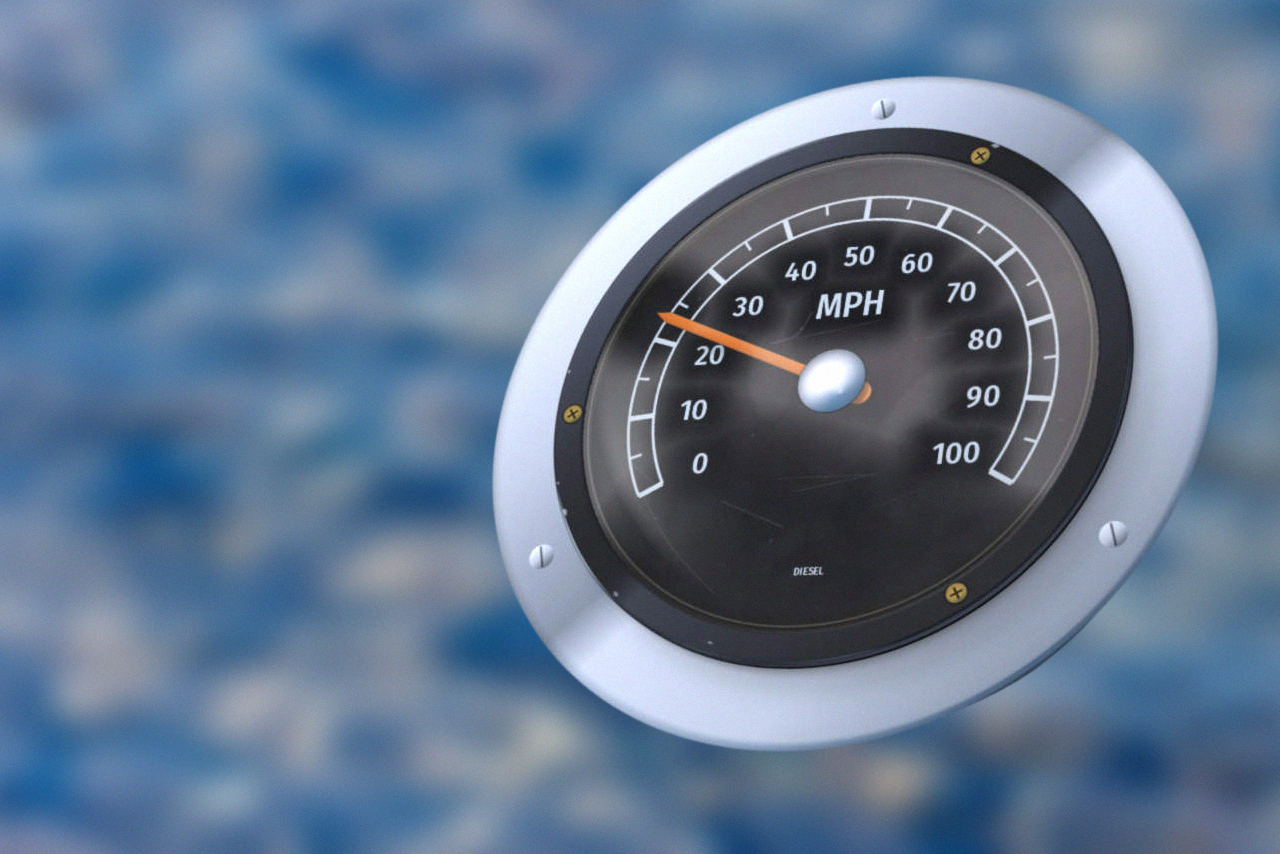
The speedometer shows 22.5 mph
